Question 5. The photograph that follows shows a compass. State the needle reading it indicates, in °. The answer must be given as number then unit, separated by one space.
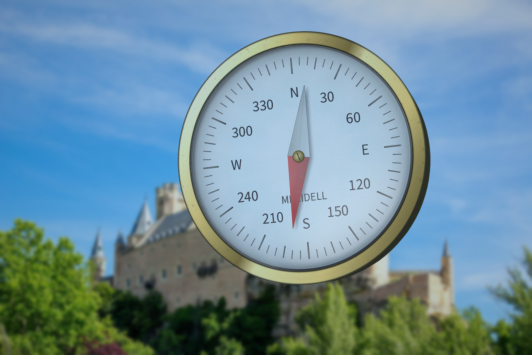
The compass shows 190 °
